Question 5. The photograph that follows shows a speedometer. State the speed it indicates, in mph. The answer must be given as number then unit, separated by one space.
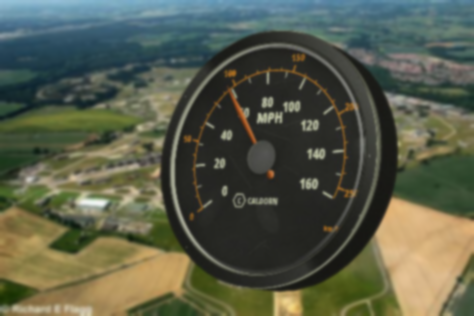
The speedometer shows 60 mph
